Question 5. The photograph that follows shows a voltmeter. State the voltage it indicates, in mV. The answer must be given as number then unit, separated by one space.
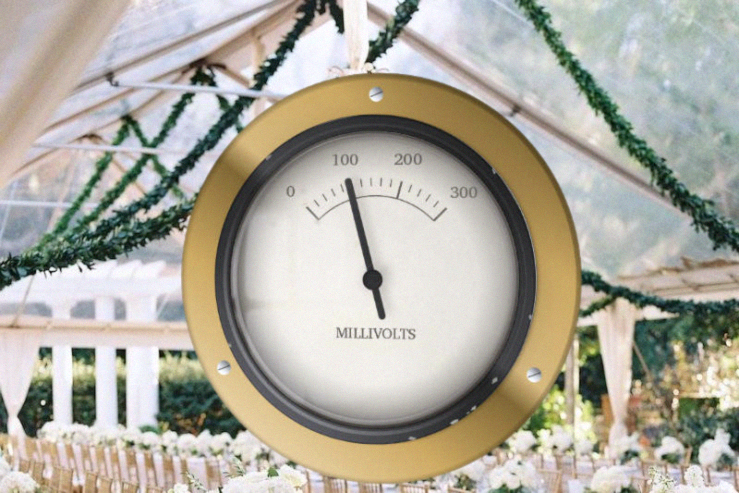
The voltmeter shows 100 mV
